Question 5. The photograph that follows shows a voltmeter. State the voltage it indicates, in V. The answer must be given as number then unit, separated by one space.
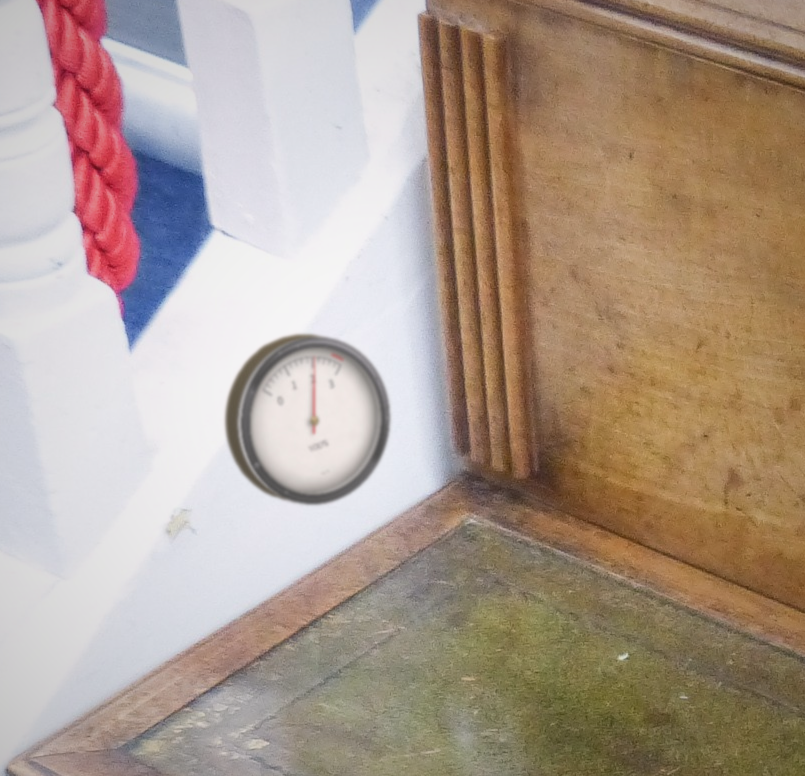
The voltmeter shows 2 V
